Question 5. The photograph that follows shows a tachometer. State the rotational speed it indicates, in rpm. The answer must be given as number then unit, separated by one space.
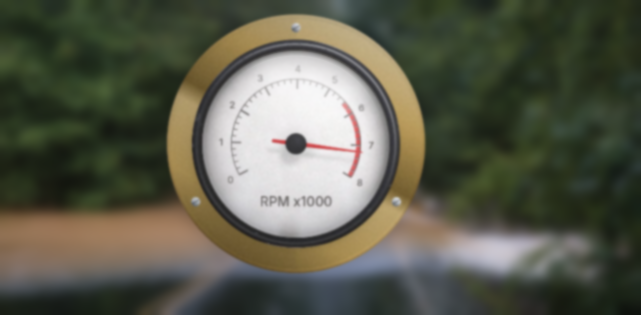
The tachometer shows 7200 rpm
